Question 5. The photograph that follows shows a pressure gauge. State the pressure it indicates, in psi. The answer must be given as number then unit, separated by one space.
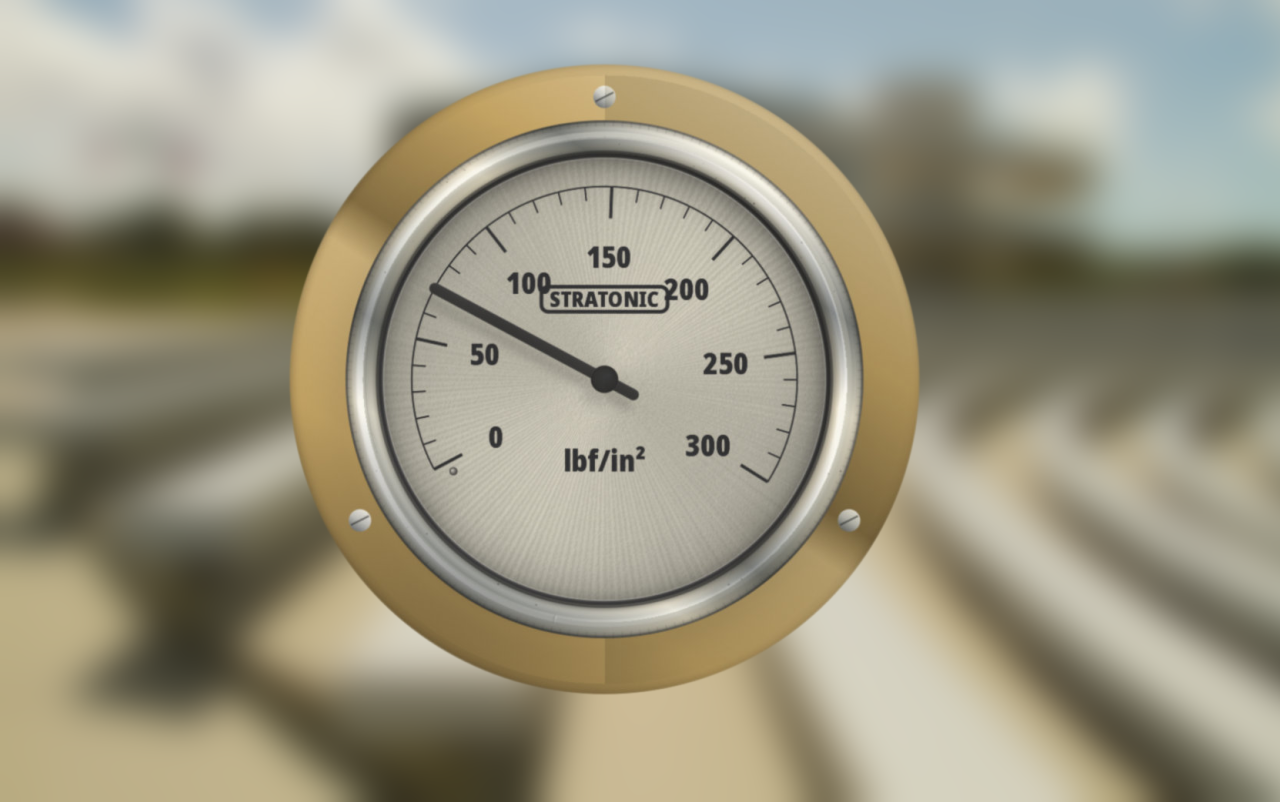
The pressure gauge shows 70 psi
